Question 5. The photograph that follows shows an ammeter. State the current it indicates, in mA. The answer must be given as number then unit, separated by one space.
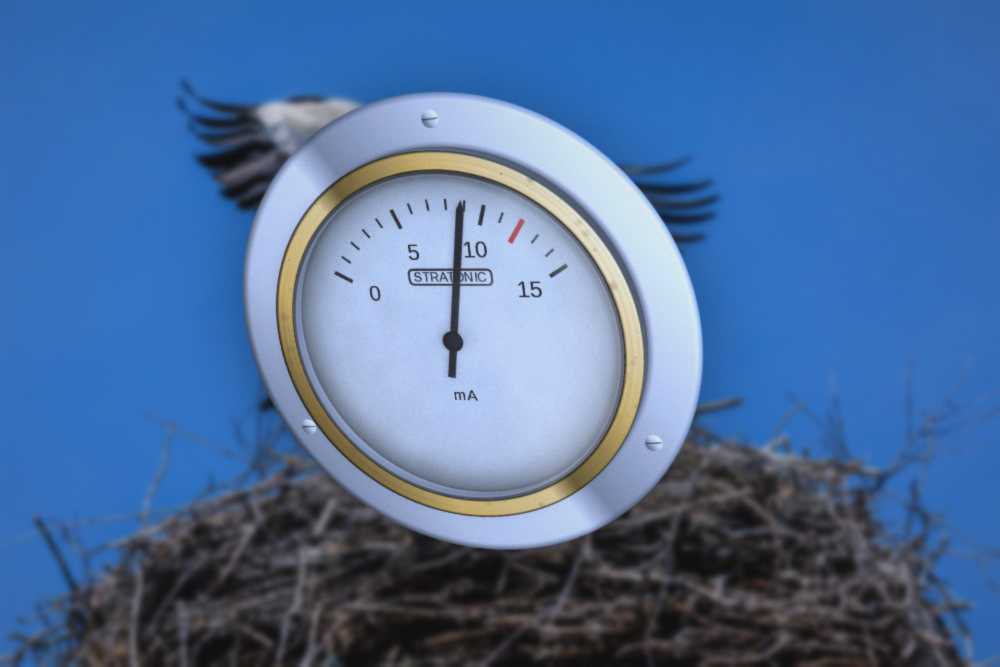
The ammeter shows 9 mA
